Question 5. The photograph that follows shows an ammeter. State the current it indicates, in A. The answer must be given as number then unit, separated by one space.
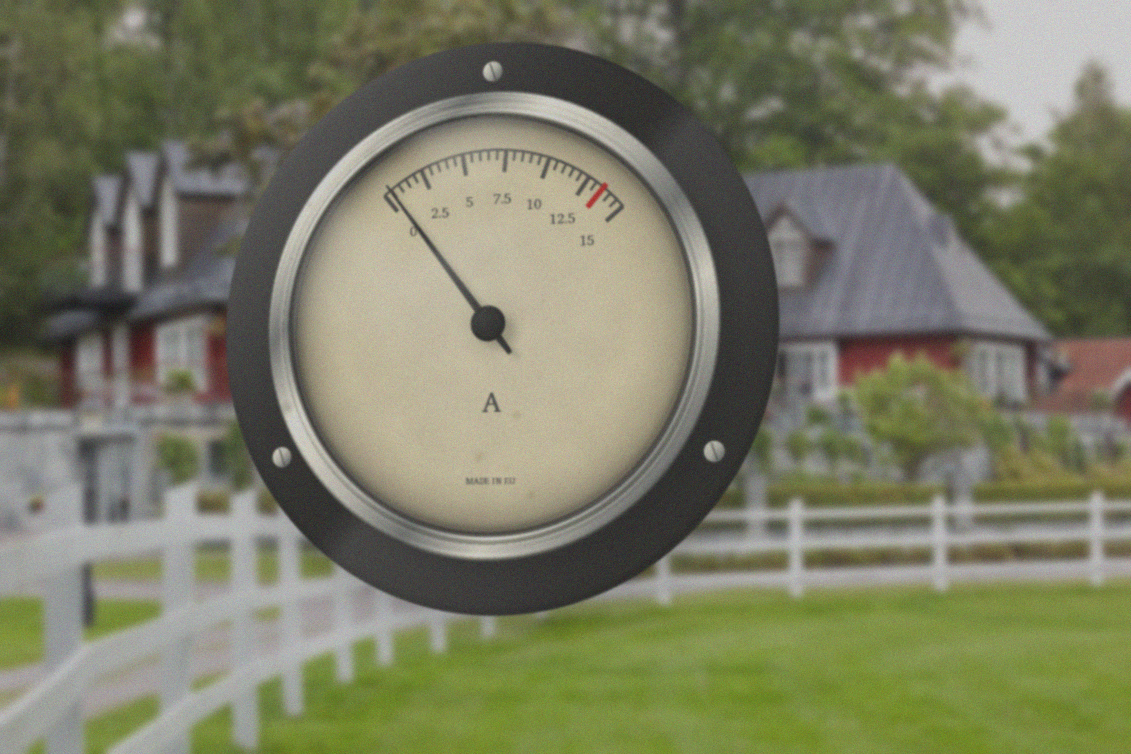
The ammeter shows 0.5 A
